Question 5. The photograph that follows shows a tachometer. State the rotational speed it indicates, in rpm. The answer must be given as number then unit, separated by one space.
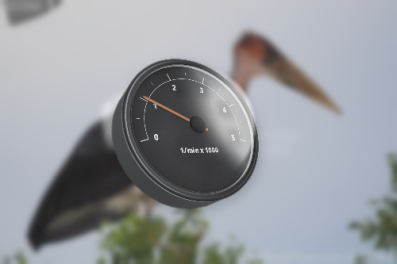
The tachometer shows 1000 rpm
